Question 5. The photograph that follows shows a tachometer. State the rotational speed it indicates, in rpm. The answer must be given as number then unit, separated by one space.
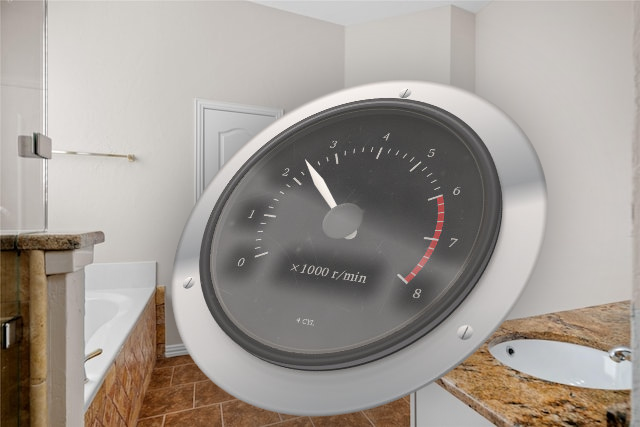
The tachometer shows 2400 rpm
